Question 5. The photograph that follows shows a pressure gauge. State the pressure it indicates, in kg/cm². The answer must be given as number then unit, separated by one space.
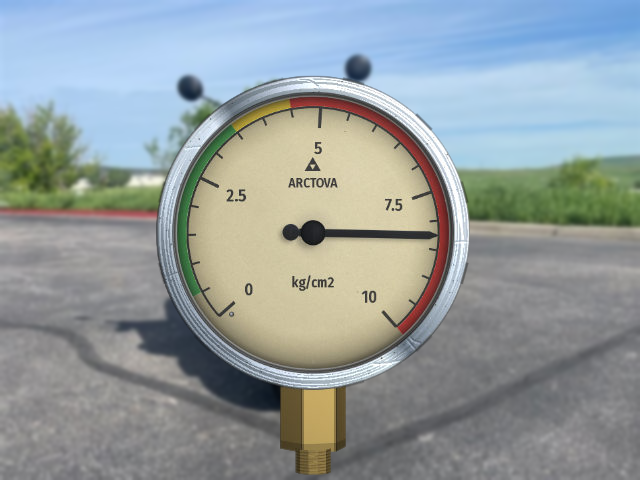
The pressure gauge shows 8.25 kg/cm²
